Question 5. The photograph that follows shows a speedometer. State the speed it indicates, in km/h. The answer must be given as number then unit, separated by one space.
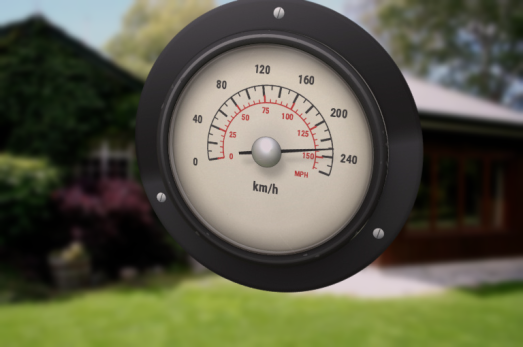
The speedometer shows 230 km/h
